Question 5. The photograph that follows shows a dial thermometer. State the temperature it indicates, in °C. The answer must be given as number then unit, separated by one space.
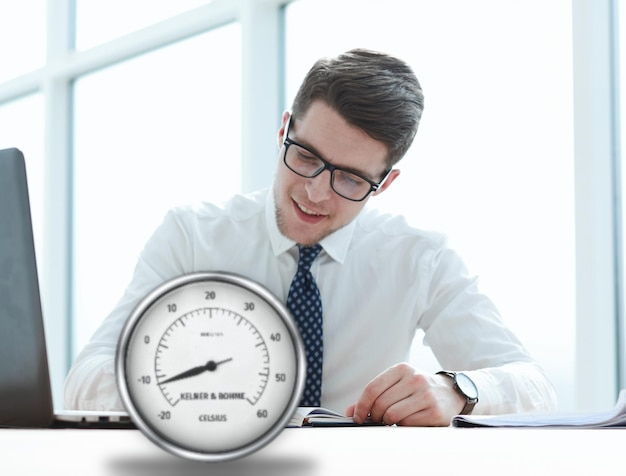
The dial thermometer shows -12 °C
